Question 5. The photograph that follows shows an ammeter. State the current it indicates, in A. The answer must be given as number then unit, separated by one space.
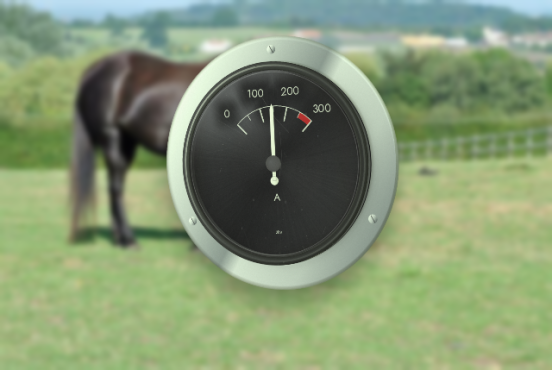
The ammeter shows 150 A
